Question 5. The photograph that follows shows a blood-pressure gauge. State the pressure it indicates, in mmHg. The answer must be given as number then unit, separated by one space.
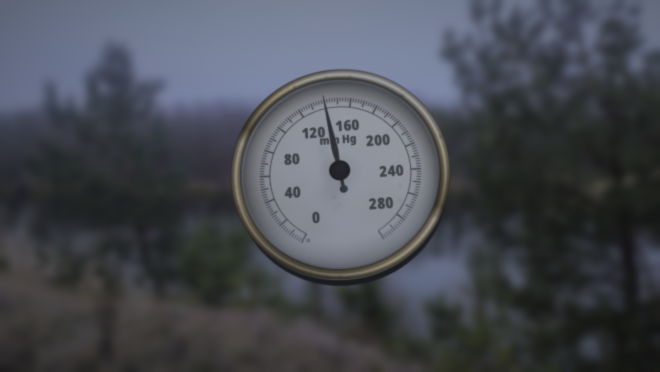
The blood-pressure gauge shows 140 mmHg
